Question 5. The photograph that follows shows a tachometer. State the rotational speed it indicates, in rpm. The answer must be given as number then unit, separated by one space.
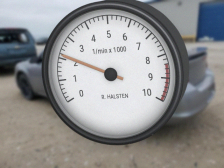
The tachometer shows 2200 rpm
